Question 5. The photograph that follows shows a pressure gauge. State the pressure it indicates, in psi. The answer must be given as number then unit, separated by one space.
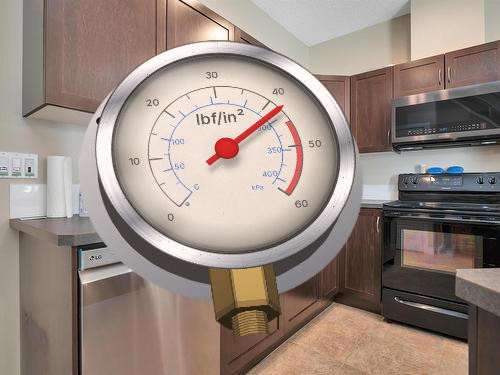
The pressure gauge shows 42.5 psi
